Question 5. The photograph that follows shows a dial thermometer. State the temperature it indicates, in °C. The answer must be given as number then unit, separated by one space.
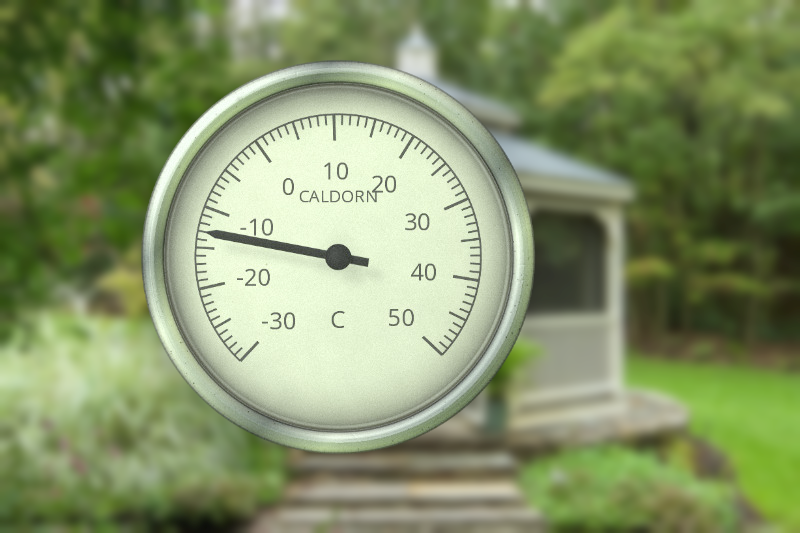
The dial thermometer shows -13 °C
